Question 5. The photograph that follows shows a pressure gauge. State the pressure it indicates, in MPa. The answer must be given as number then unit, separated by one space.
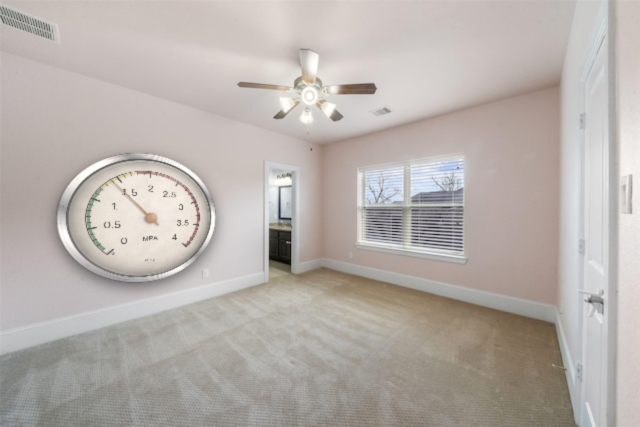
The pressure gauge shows 1.4 MPa
